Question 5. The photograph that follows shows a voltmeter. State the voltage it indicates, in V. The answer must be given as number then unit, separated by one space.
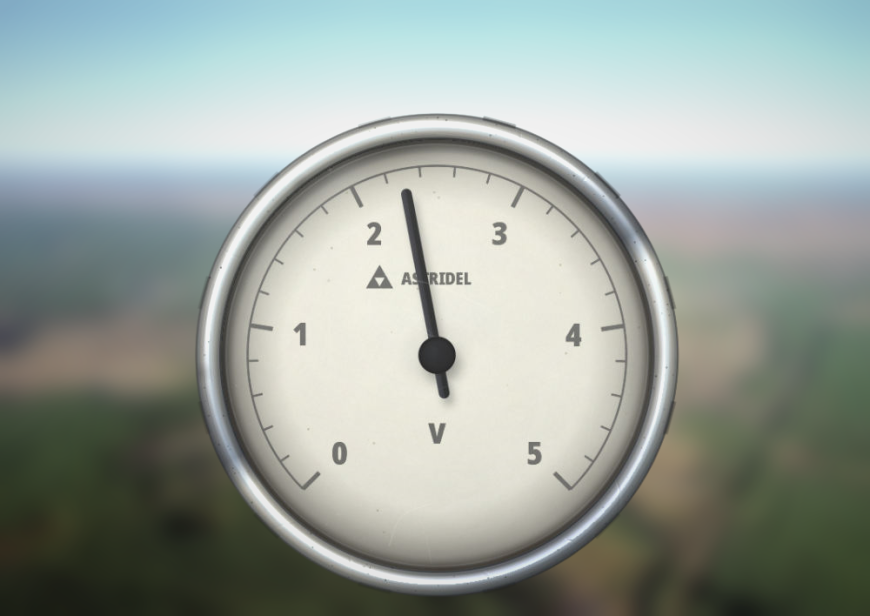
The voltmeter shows 2.3 V
